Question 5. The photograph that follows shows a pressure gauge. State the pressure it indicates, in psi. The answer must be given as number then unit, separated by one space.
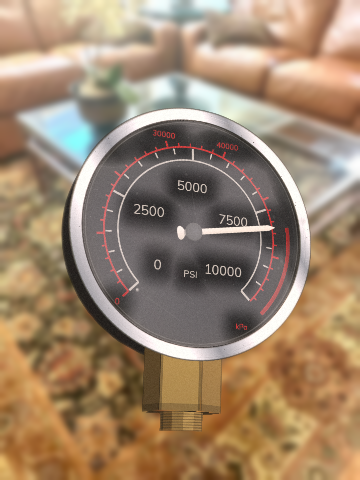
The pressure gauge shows 8000 psi
